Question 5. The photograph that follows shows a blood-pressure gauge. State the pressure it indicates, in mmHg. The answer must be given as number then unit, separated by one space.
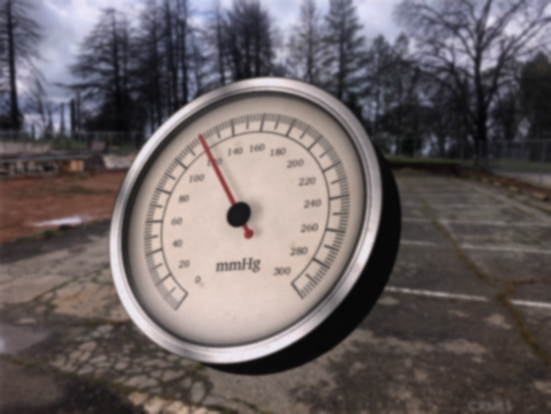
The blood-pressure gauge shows 120 mmHg
